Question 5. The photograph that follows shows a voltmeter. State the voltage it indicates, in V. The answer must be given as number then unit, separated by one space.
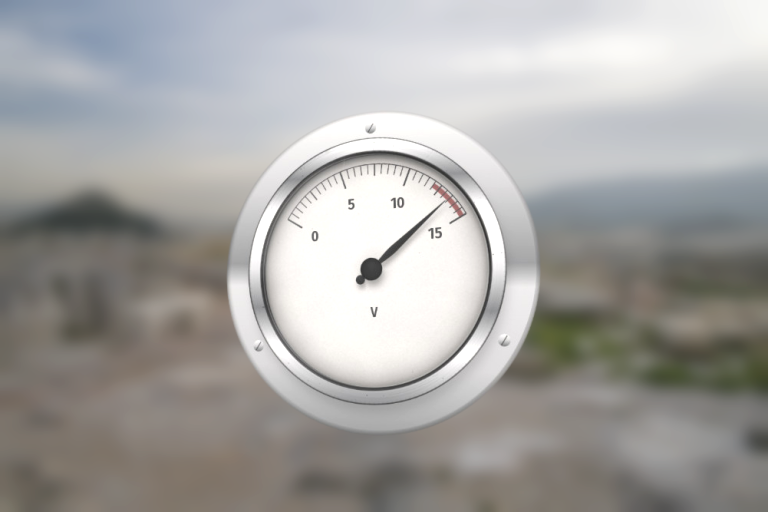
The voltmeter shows 13.5 V
